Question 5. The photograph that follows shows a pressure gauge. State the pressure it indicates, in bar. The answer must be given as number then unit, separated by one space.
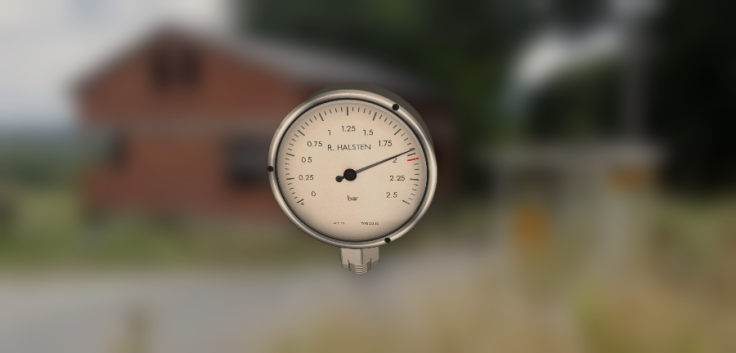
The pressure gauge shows 1.95 bar
